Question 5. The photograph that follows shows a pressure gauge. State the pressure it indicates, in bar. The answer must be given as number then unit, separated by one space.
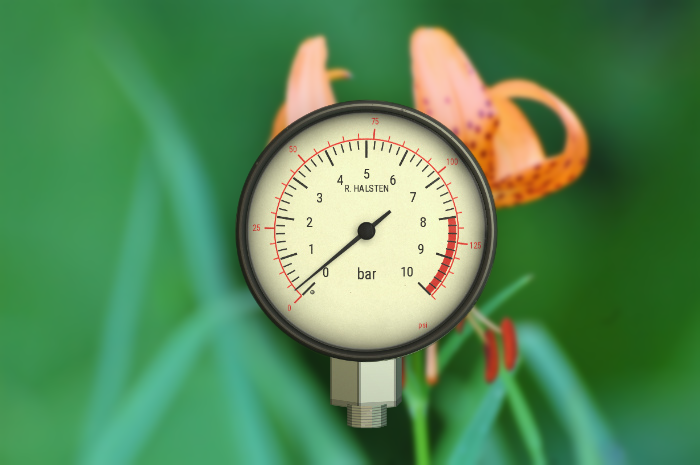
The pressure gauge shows 0.2 bar
